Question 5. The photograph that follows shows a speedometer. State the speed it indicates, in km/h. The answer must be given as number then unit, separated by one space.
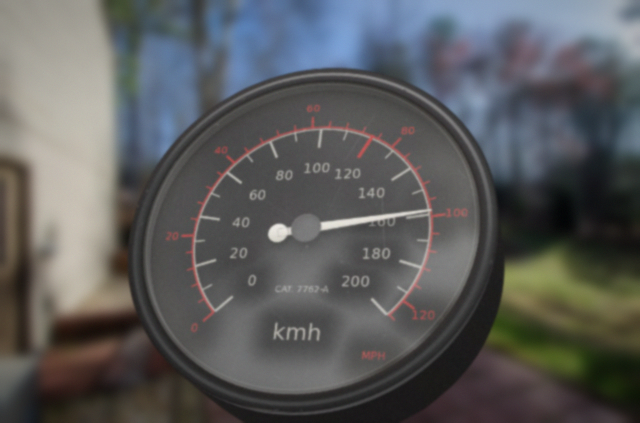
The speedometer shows 160 km/h
